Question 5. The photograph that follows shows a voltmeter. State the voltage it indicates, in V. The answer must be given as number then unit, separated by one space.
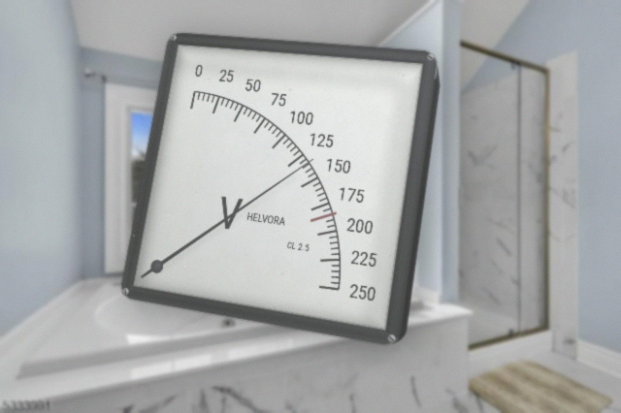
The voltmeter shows 135 V
